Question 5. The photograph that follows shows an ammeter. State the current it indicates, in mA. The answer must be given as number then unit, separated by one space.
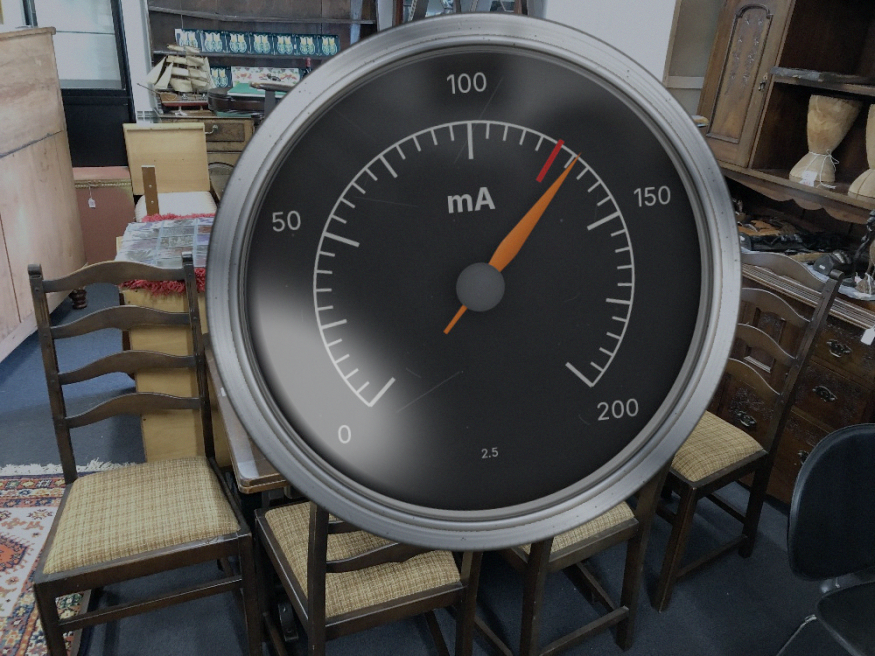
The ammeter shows 130 mA
